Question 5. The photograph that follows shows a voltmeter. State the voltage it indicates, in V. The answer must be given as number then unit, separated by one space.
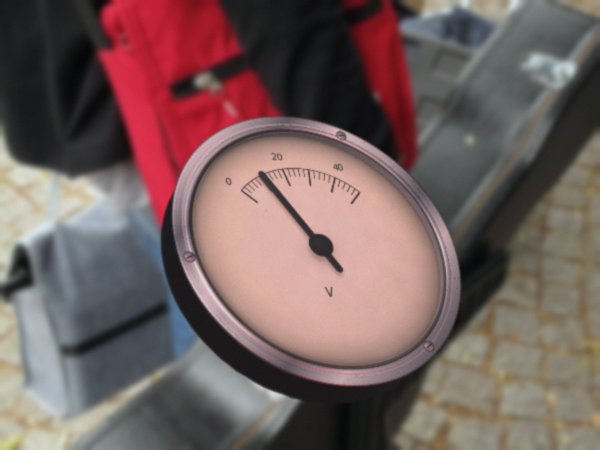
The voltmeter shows 10 V
